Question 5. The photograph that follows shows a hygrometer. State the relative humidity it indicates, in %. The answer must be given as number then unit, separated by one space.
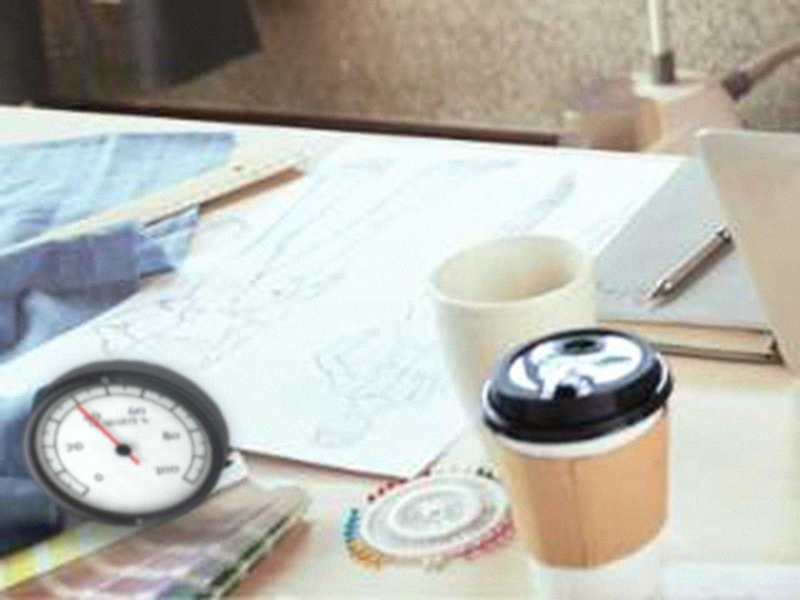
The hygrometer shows 40 %
